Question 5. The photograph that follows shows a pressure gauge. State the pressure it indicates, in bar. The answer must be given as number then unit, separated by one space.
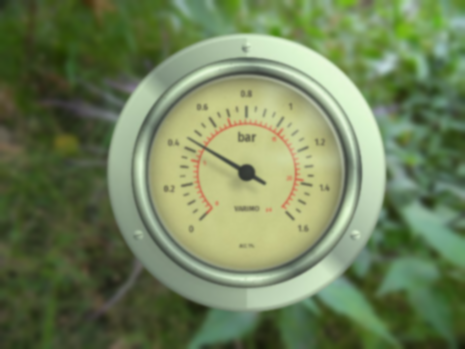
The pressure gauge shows 0.45 bar
